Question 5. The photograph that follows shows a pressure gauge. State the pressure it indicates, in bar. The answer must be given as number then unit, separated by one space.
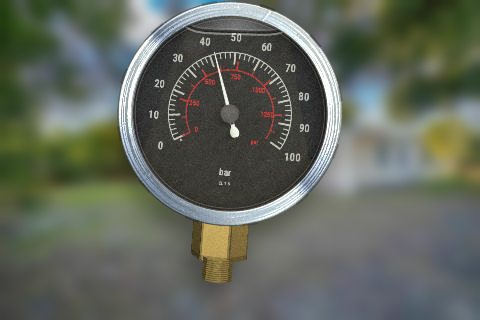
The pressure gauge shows 42 bar
